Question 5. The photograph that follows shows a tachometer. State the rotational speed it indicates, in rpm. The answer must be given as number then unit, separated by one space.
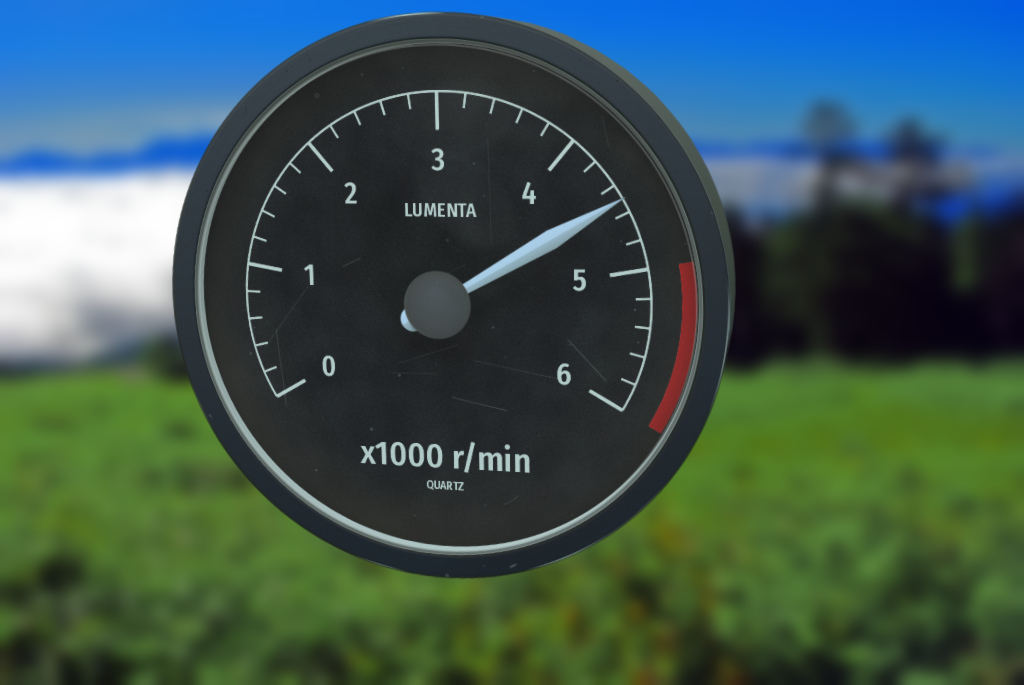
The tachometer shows 4500 rpm
